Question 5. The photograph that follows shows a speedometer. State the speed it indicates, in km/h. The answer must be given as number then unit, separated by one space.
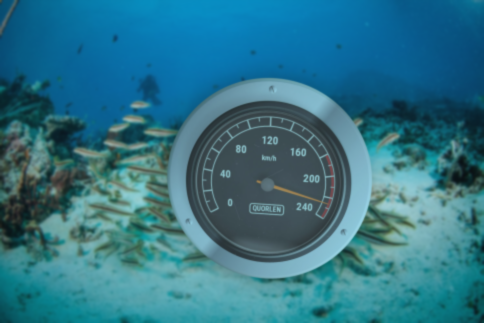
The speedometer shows 225 km/h
